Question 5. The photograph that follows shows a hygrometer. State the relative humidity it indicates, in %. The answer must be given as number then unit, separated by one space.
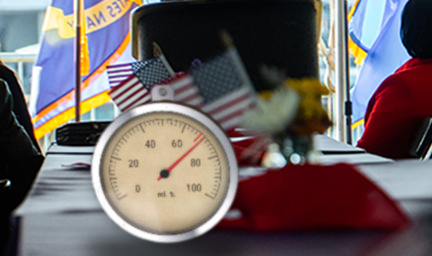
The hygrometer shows 70 %
